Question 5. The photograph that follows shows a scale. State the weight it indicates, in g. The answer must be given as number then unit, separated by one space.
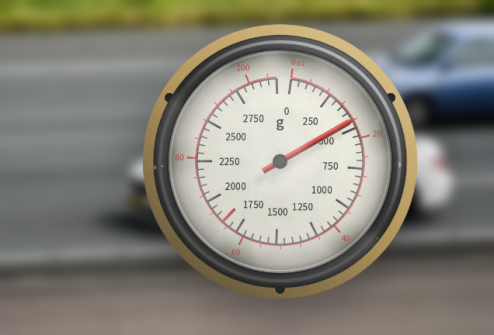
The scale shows 450 g
